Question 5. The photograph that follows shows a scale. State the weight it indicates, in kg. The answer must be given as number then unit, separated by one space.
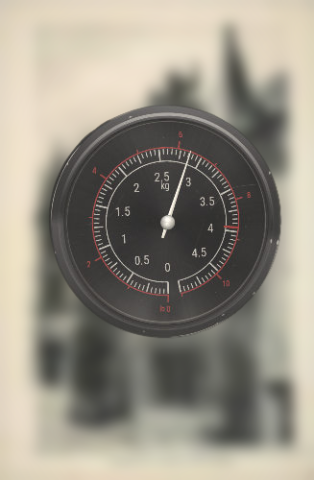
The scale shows 2.85 kg
